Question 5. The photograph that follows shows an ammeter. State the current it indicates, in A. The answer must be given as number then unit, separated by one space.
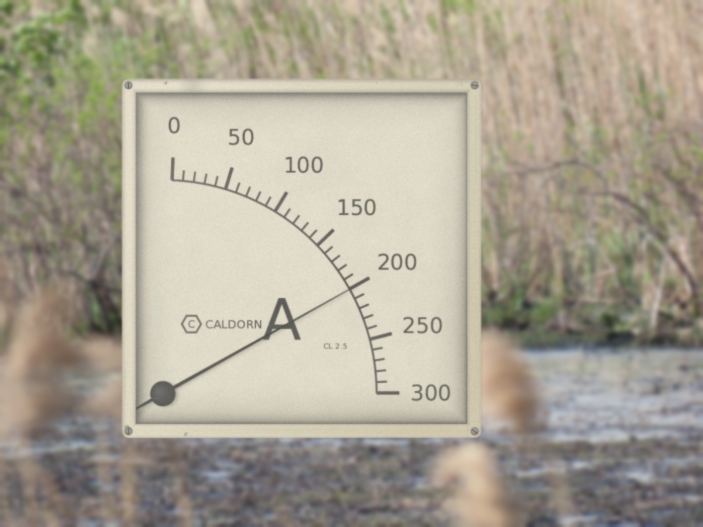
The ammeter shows 200 A
